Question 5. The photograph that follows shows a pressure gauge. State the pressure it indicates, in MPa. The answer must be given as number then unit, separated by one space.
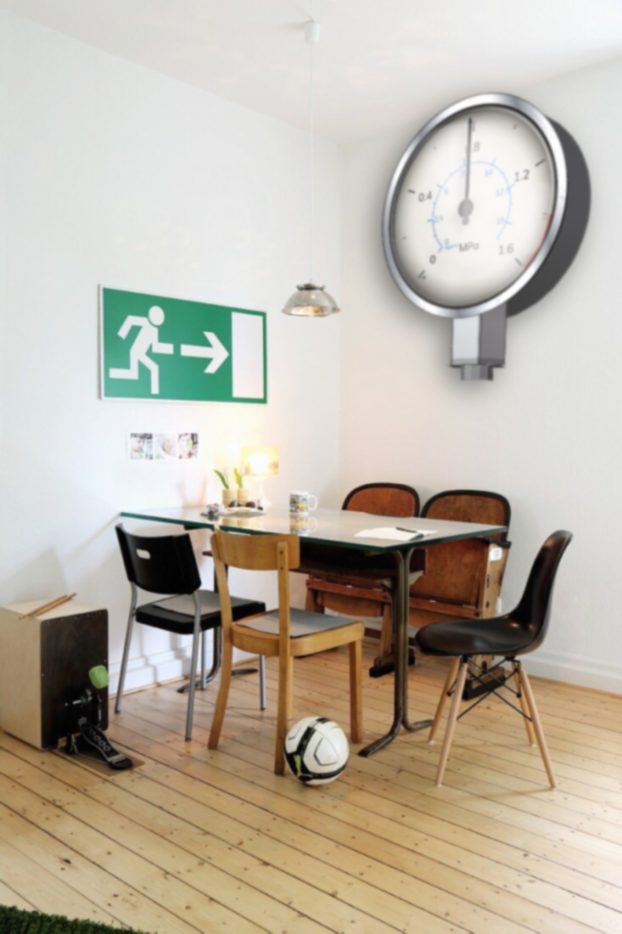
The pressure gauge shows 0.8 MPa
